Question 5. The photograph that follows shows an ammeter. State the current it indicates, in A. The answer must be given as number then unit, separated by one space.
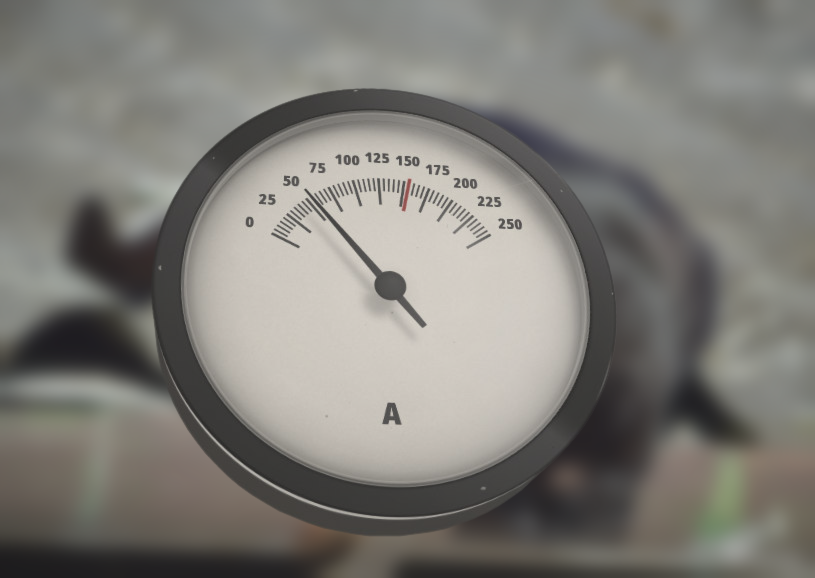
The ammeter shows 50 A
